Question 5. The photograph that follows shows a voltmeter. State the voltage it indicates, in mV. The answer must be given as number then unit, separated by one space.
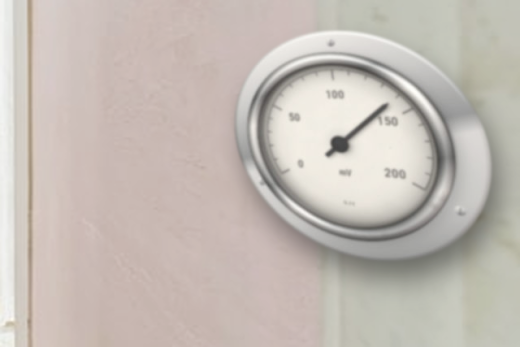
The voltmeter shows 140 mV
